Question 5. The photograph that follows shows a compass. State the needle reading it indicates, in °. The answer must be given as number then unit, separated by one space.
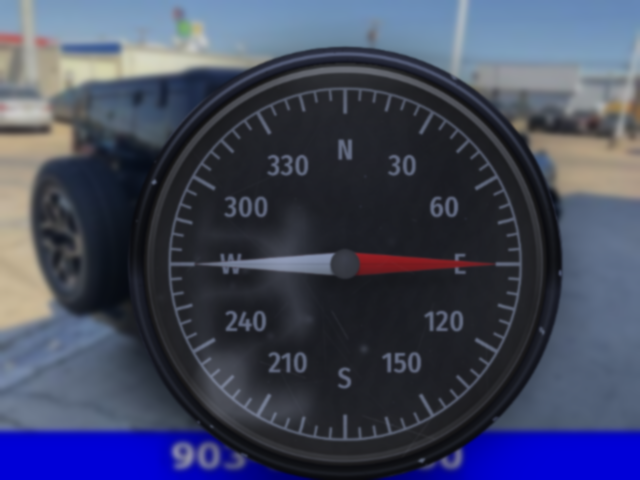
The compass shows 90 °
